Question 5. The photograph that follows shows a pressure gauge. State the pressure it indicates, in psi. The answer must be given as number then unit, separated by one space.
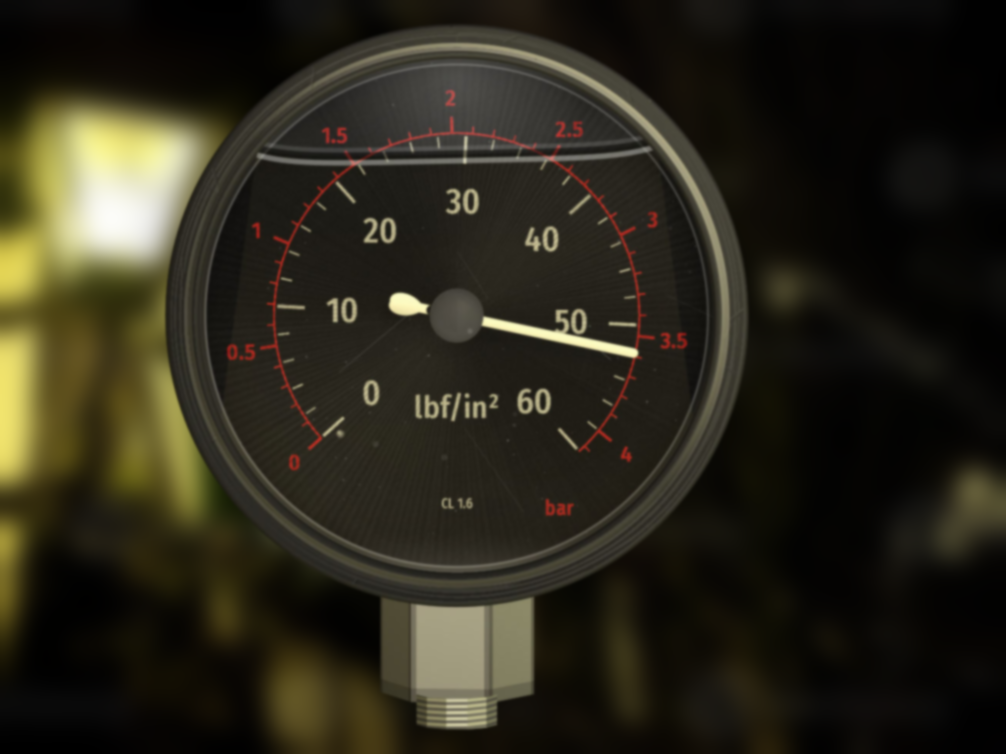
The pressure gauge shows 52 psi
